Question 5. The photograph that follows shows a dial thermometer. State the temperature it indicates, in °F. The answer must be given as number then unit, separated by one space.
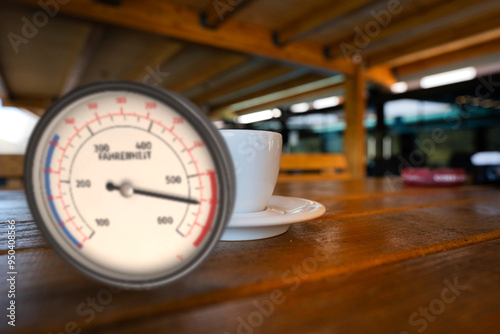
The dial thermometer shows 540 °F
